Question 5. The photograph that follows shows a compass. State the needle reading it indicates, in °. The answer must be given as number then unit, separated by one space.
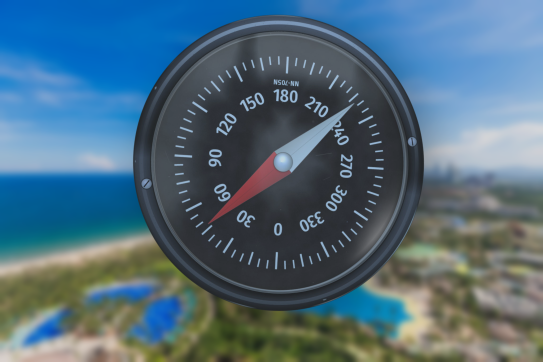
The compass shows 47.5 °
